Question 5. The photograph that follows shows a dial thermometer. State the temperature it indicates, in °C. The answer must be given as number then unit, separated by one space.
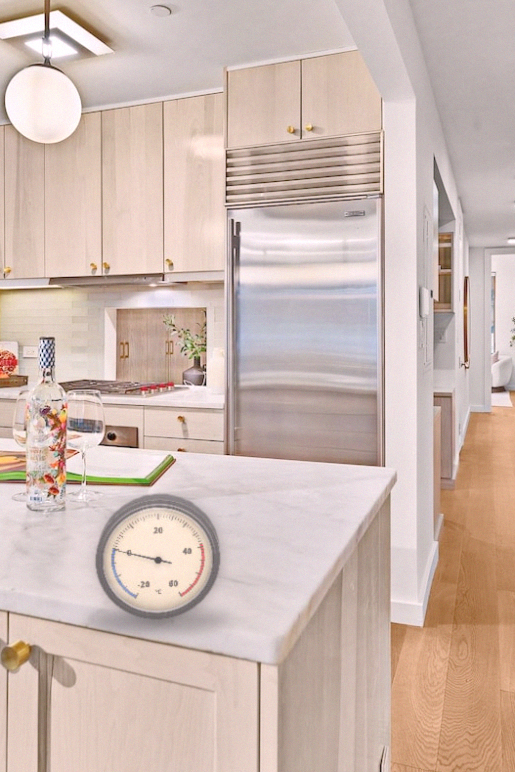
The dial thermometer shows 0 °C
